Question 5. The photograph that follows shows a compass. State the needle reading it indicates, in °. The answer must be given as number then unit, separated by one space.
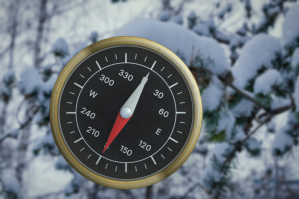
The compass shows 180 °
